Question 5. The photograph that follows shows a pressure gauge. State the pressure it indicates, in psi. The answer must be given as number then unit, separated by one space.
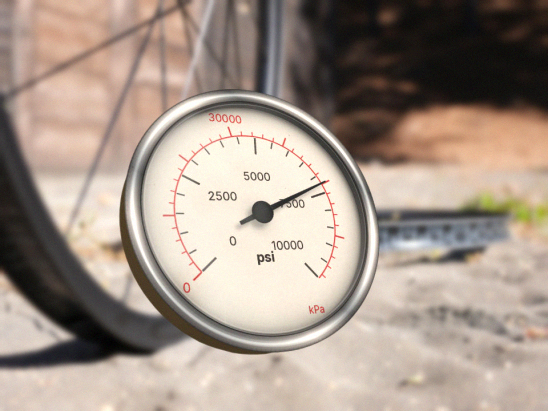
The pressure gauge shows 7250 psi
